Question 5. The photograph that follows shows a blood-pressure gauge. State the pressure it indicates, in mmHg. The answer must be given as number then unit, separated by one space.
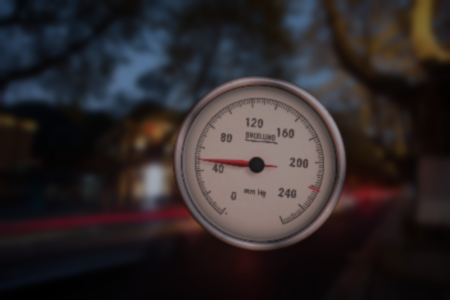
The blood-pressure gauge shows 50 mmHg
